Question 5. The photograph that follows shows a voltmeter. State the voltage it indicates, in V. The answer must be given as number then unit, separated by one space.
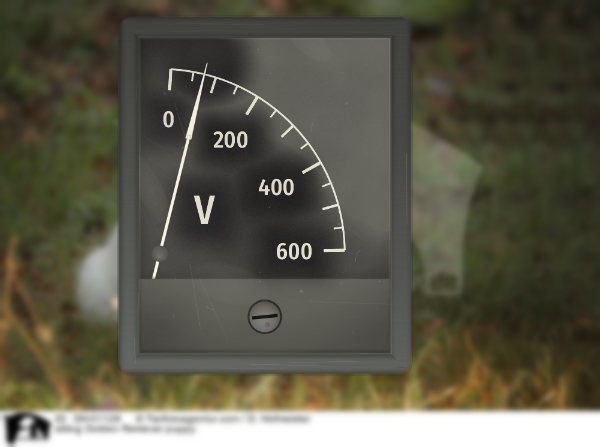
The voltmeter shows 75 V
